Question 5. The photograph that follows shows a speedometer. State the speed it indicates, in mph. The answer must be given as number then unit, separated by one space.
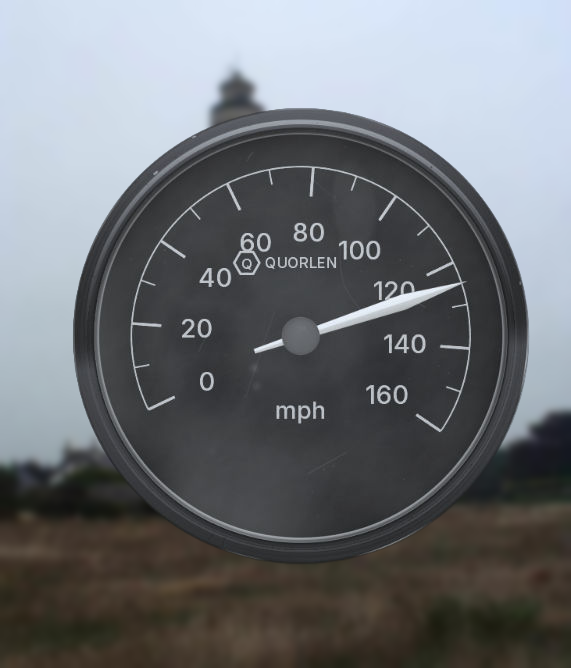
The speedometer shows 125 mph
